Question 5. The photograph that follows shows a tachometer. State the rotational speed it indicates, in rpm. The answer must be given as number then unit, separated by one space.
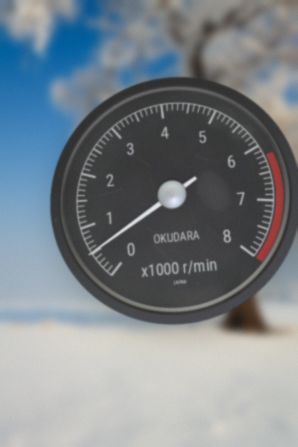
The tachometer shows 500 rpm
